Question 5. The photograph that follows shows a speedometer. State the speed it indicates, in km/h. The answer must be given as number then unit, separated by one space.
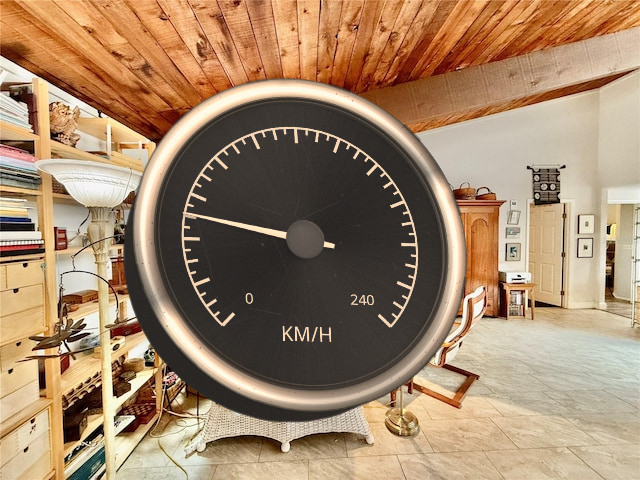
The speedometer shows 50 km/h
